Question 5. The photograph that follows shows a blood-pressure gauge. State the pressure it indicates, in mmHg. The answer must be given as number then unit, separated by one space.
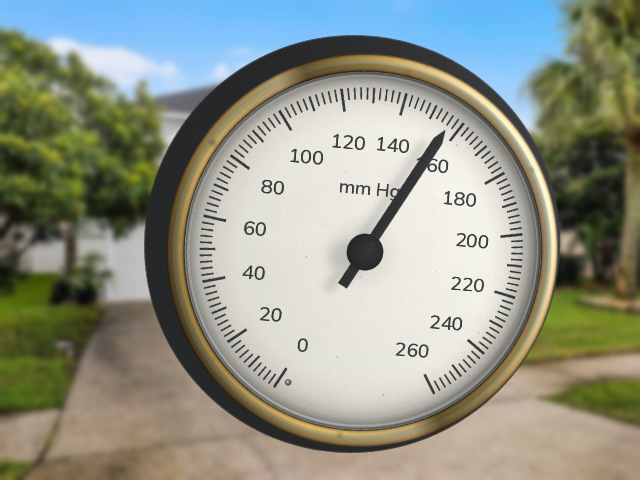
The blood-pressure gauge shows 156 mmHg
